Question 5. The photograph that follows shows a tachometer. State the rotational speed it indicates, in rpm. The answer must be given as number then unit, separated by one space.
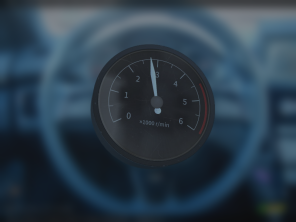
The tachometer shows 2750 rpm
